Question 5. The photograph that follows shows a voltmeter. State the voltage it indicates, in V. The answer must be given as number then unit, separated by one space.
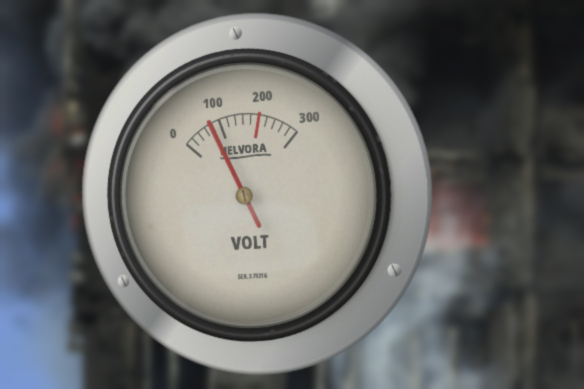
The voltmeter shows 80 V
